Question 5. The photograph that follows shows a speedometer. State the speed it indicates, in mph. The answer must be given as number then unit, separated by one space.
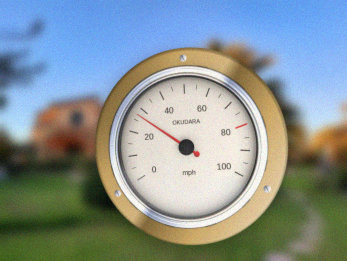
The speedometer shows 27.5 mph
